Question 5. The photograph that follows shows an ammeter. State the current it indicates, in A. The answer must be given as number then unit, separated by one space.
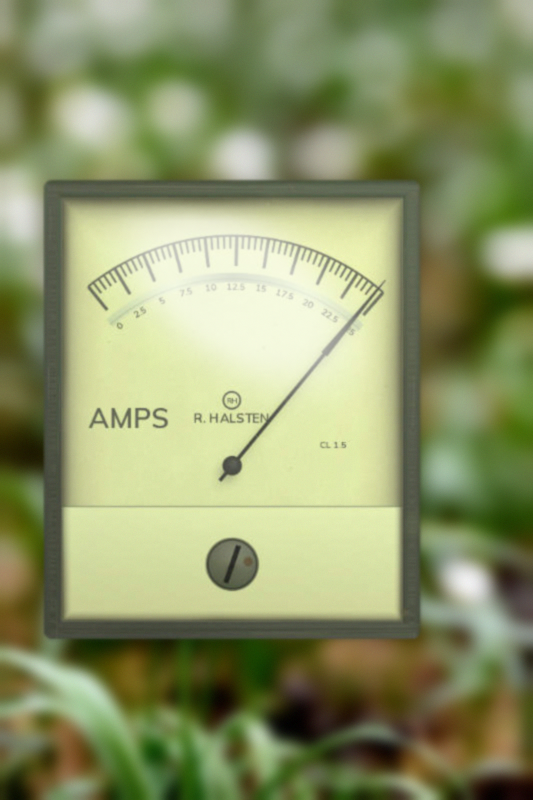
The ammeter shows 24.5 A
